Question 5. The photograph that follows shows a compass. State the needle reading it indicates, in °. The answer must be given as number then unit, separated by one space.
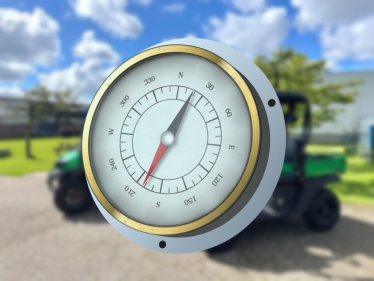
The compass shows 200 °
